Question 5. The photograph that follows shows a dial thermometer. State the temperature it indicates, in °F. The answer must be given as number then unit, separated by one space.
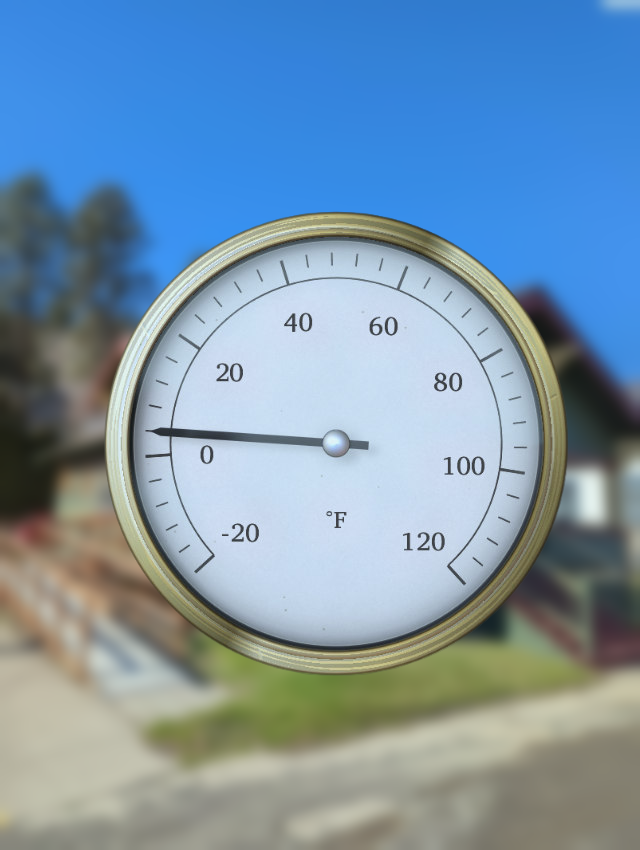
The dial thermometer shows 4 °F
